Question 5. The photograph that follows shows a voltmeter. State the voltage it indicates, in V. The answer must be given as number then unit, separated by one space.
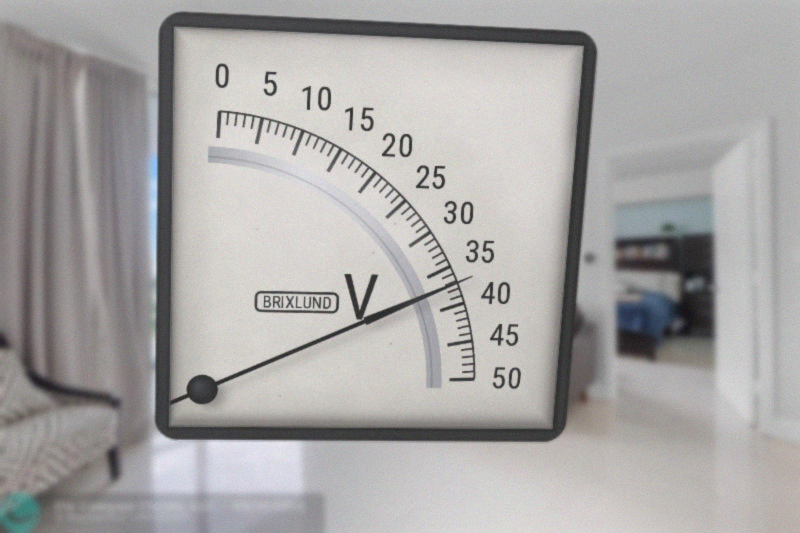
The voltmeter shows 37 V
